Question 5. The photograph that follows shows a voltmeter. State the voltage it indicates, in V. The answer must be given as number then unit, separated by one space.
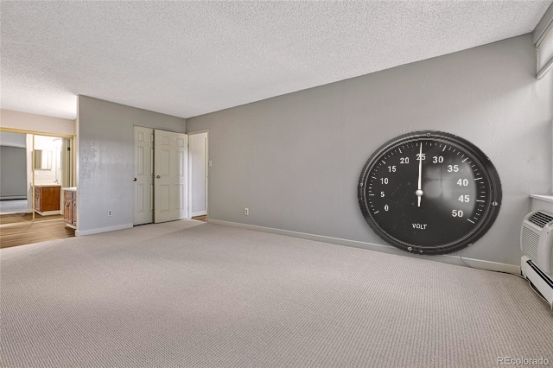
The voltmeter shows 25 V
